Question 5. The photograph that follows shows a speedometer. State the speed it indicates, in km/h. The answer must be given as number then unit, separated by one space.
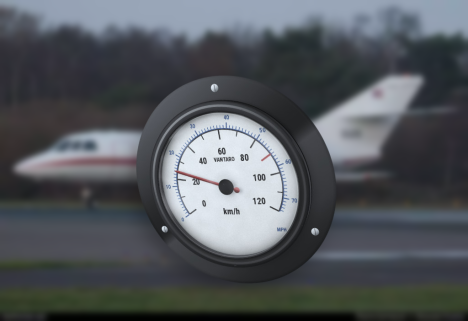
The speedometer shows 25 km/h
